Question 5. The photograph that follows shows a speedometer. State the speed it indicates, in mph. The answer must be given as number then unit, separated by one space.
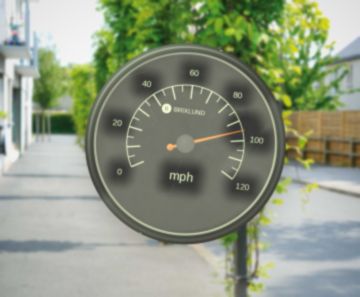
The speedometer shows 95 mph
